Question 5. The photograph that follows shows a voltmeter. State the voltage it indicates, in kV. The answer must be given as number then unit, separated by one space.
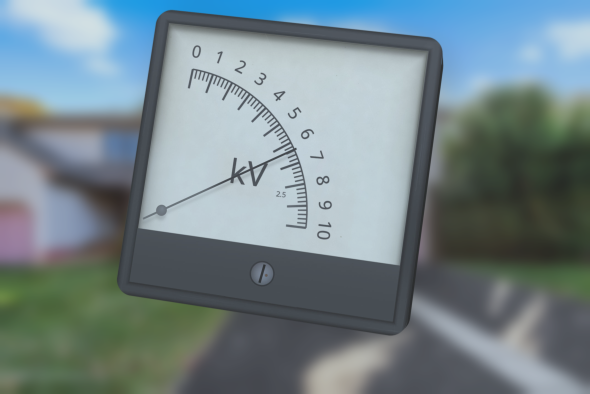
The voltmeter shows 6.4 kV
